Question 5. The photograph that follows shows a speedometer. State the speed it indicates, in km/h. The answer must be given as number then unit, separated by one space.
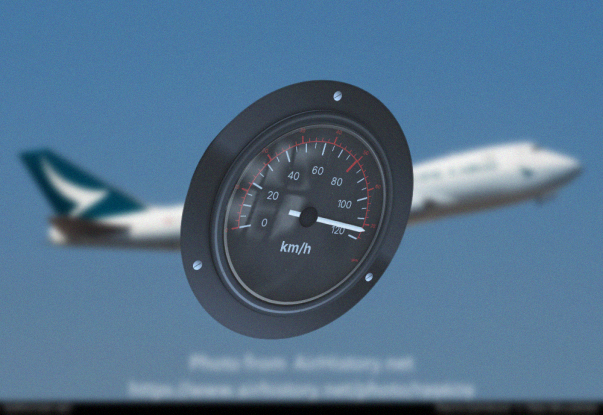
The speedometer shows 115 km/h
